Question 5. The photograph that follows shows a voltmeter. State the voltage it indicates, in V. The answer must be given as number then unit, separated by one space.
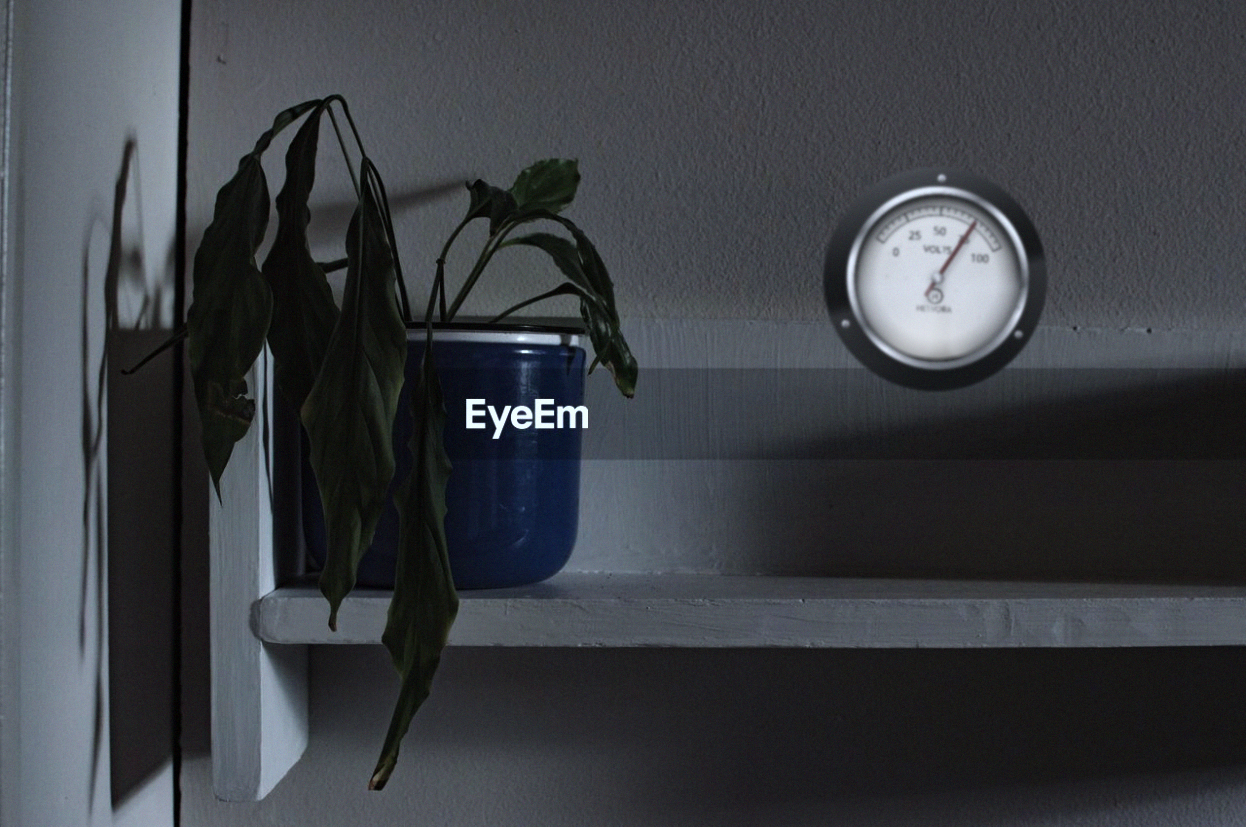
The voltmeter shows 75 V
